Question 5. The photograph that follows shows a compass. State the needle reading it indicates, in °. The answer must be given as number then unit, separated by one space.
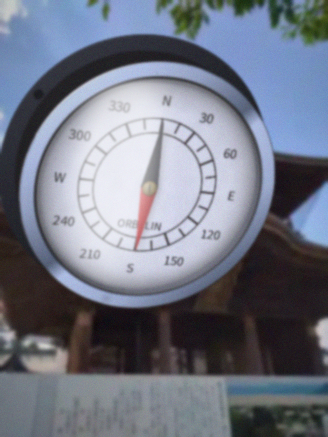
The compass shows 180 °
